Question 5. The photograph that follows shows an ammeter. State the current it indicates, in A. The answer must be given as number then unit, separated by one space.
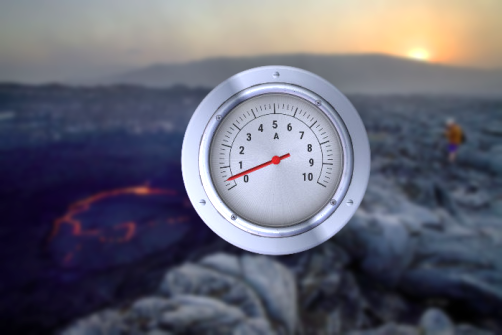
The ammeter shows 0.4 A
